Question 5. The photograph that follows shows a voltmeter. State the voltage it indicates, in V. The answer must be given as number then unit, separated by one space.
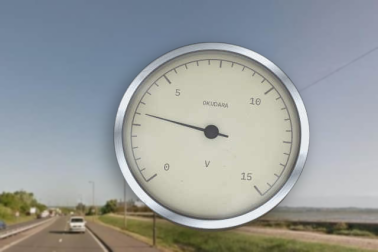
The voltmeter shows 3 V
